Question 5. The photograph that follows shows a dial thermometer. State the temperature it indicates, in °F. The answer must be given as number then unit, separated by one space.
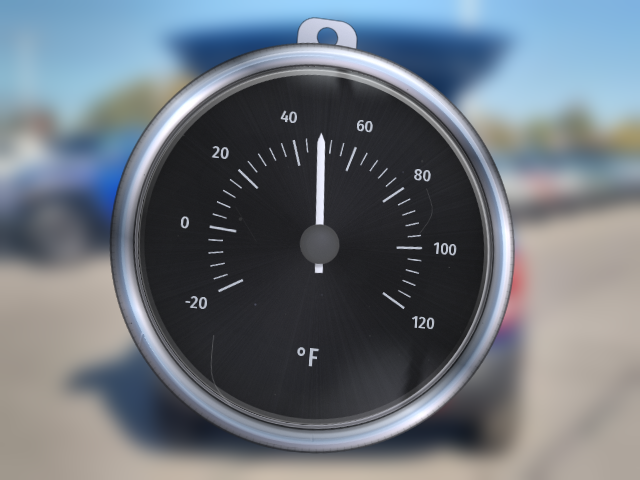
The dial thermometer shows 48 °F
